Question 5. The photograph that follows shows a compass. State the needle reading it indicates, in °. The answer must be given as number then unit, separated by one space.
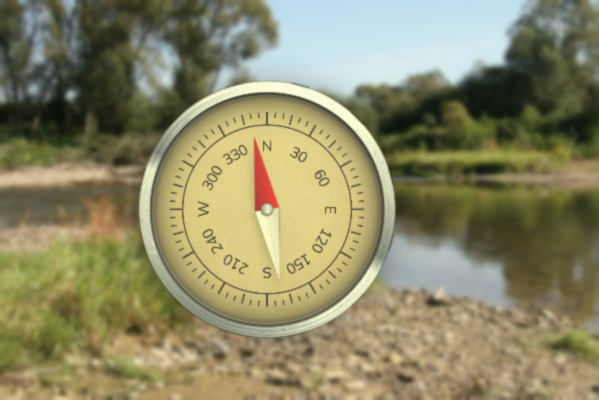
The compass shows 350 °
